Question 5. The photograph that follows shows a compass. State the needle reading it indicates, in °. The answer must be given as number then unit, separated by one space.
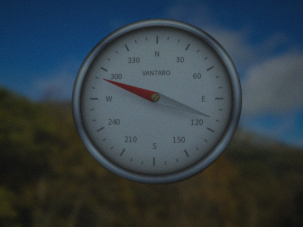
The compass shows 290 °
